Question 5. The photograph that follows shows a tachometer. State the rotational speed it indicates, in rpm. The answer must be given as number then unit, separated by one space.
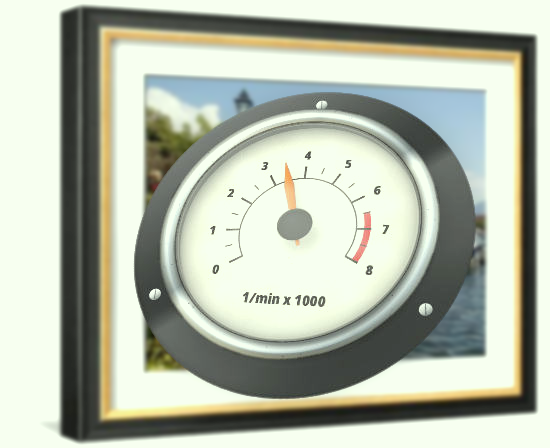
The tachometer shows 3500 rpm
